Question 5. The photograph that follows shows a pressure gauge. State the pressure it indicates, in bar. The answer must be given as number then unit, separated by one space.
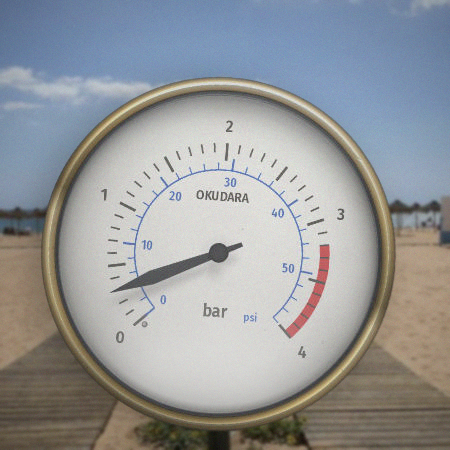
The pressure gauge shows 0.3 bar
